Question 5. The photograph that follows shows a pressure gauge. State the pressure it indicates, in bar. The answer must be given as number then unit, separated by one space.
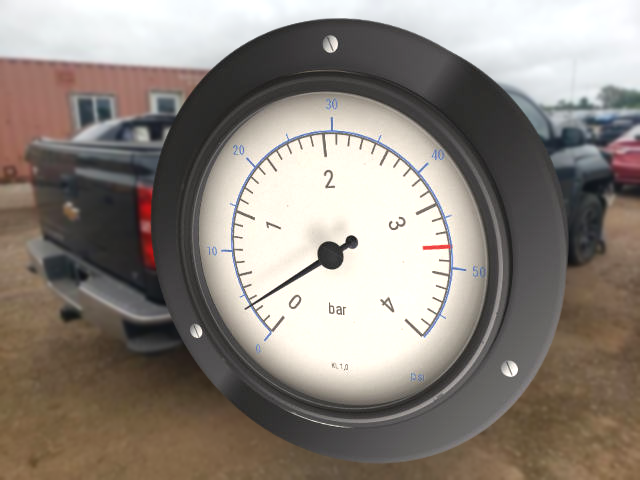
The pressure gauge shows 0.25 bar
